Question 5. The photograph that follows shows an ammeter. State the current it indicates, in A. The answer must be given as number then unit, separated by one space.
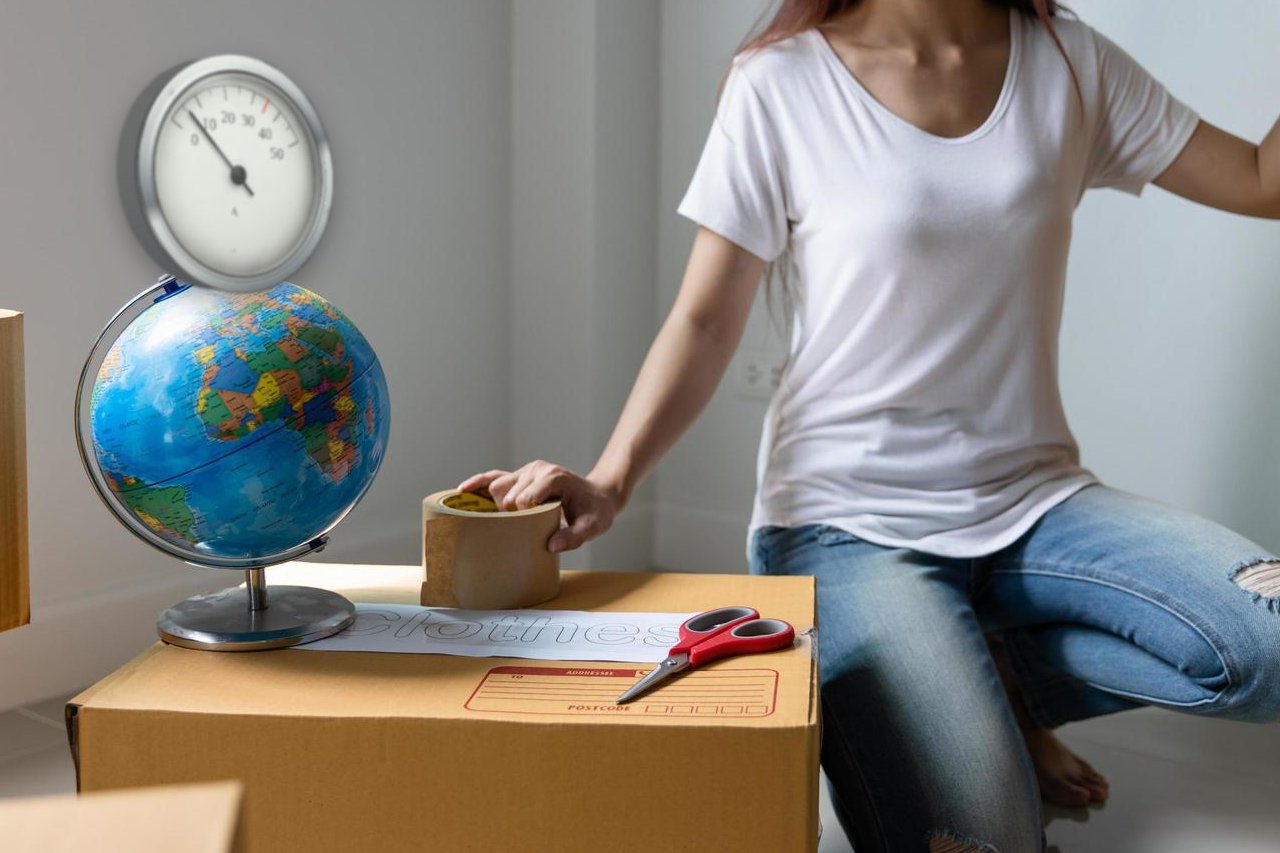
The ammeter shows 5 A
